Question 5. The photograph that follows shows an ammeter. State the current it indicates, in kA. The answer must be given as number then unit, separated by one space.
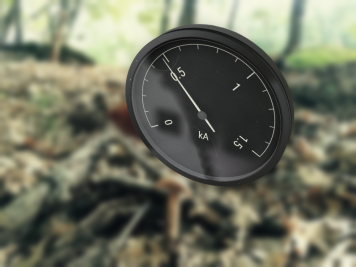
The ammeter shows 0.5 kA
